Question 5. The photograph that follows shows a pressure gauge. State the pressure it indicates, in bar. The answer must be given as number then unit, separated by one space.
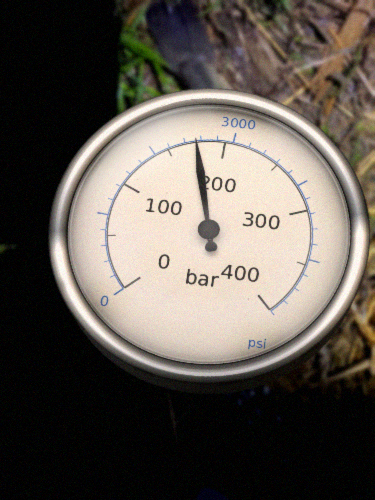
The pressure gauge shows 175 bar
